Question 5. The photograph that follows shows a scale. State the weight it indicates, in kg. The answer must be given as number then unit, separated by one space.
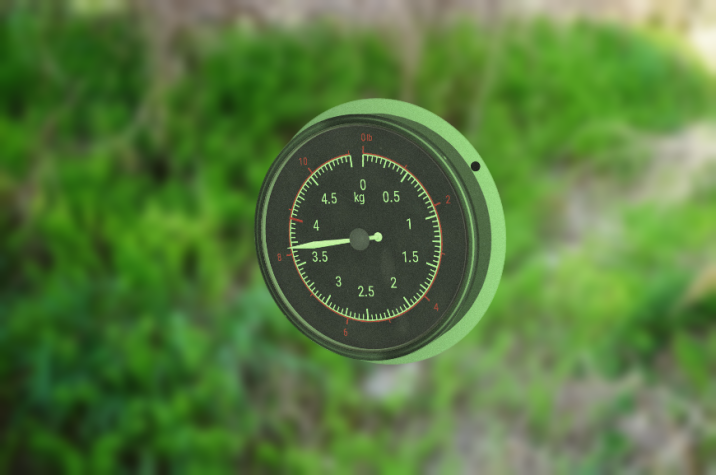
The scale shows 3.7 kg
